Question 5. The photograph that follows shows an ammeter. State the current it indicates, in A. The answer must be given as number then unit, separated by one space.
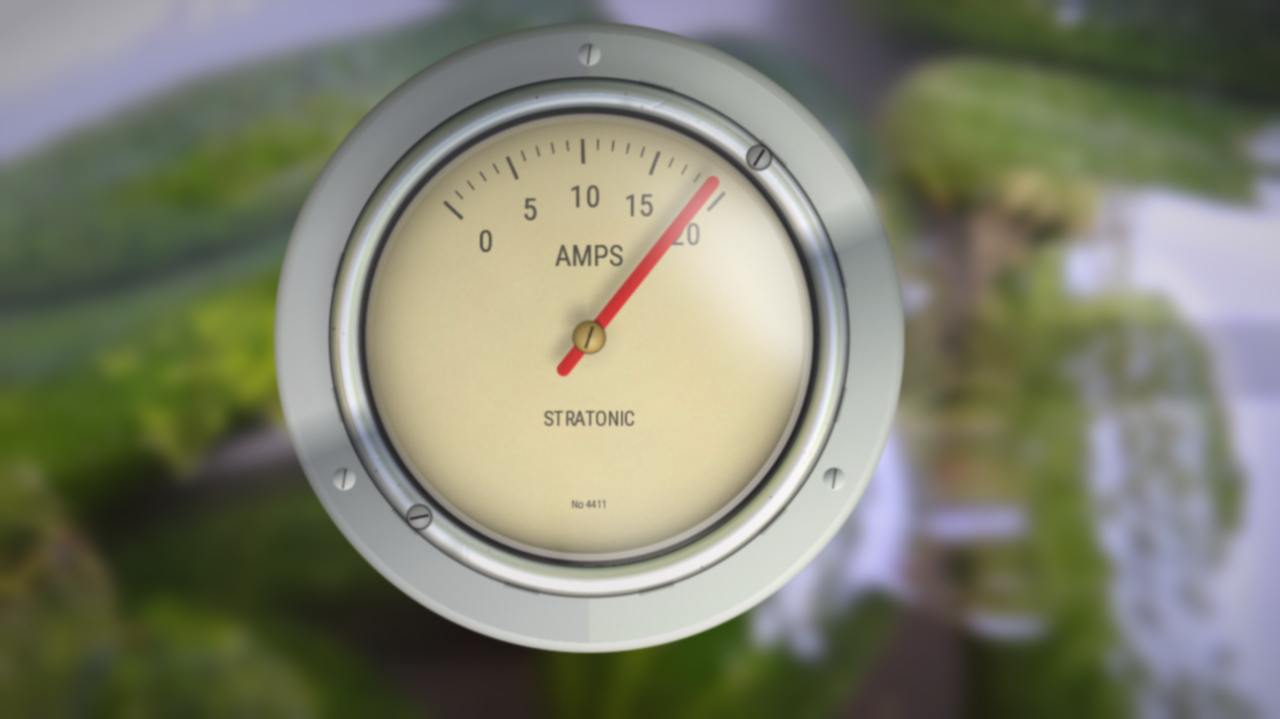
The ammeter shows 19 A
